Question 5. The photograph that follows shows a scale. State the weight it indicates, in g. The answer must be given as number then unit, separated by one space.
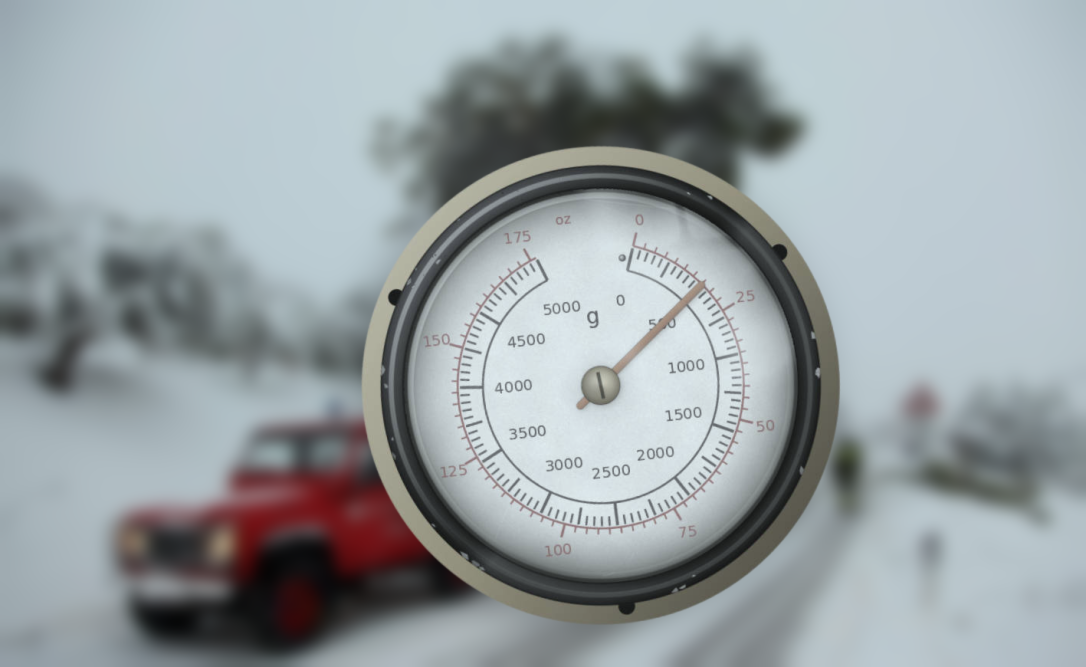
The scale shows 500 g
